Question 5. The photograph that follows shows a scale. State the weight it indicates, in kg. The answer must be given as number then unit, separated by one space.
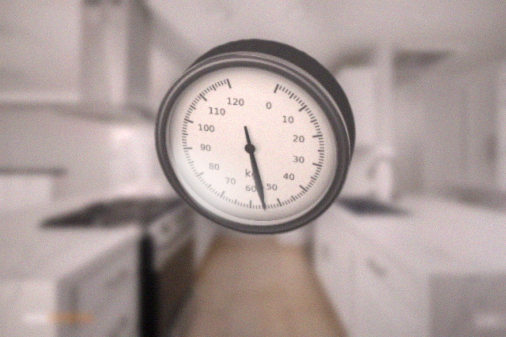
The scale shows 55 kg
